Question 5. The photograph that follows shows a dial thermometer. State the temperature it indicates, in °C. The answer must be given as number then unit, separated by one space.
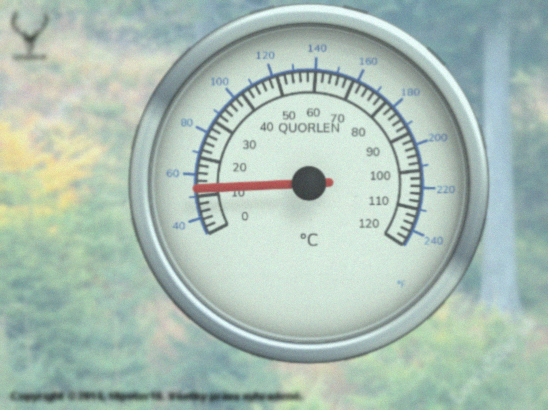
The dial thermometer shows 12 °C
